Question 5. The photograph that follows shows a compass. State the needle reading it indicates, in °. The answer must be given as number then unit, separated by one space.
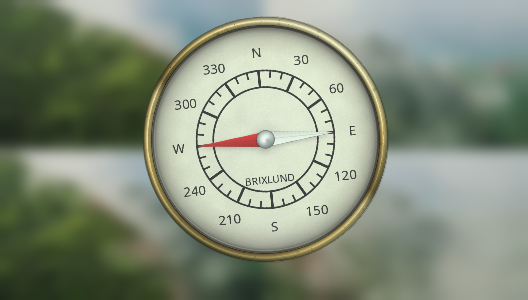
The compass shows 270 °
